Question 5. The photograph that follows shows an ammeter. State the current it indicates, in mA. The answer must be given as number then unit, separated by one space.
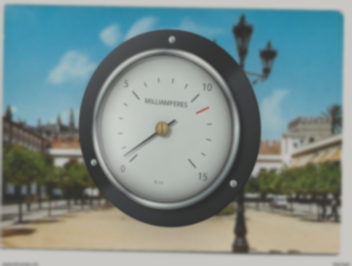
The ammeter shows 0.5 mA
